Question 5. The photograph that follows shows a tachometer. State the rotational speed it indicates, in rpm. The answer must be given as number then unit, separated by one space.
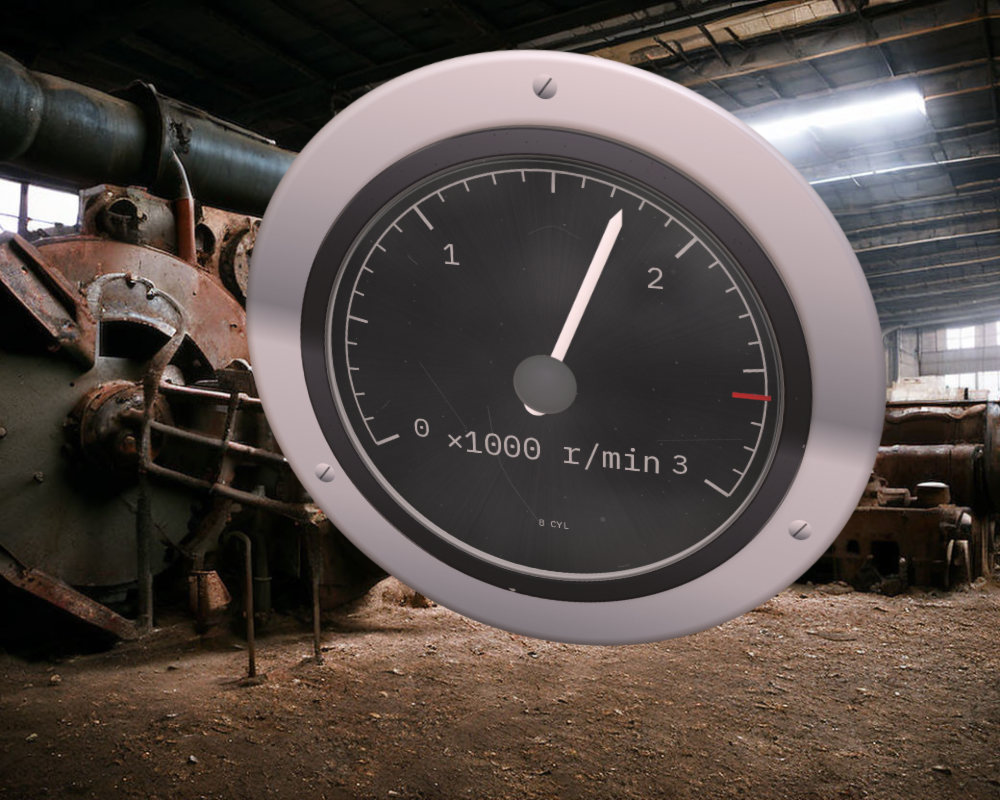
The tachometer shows 1750 rpm
